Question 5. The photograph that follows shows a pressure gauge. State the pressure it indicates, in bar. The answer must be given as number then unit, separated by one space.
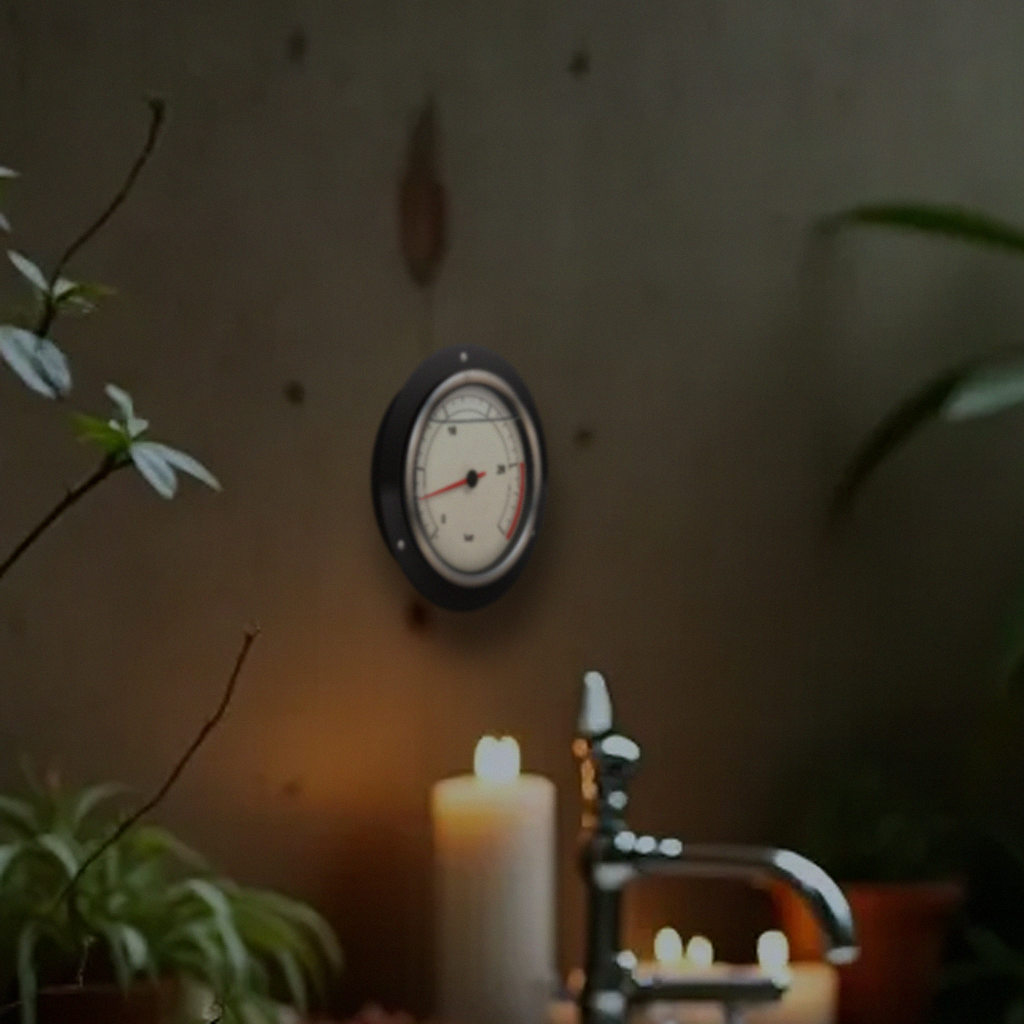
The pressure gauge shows 3 bar
